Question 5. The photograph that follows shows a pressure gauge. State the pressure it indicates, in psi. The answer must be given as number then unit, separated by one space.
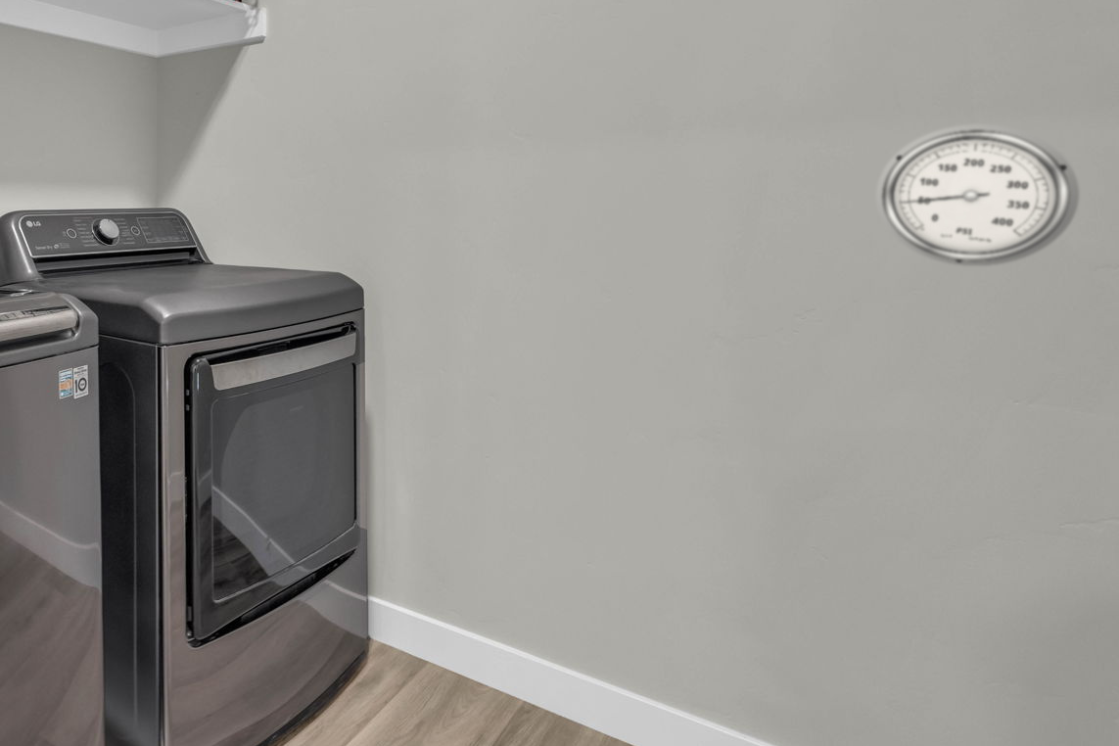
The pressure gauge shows 50 psi
